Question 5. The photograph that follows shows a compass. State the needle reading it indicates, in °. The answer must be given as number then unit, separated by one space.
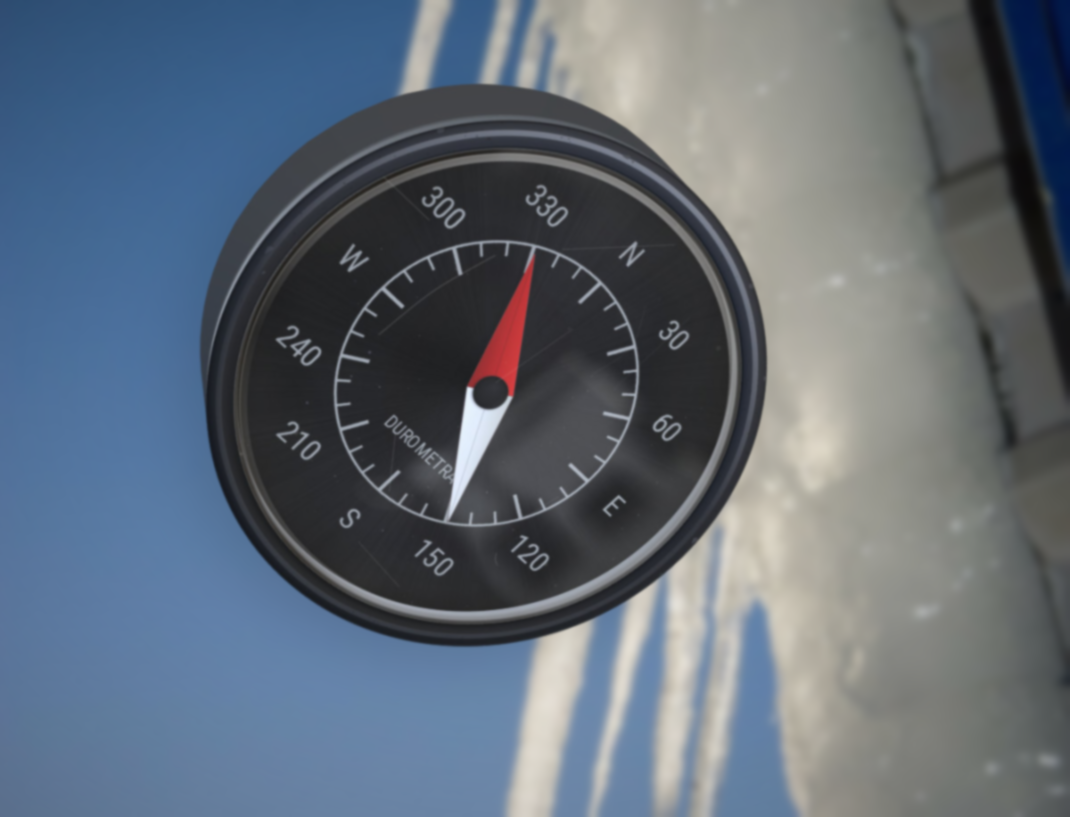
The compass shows 330 °
